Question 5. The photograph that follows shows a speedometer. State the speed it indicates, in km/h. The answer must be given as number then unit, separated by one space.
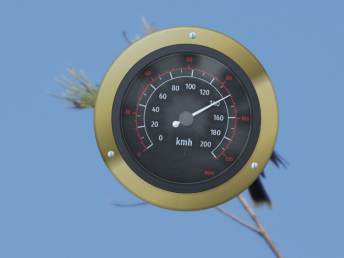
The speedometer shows 140 km/h
